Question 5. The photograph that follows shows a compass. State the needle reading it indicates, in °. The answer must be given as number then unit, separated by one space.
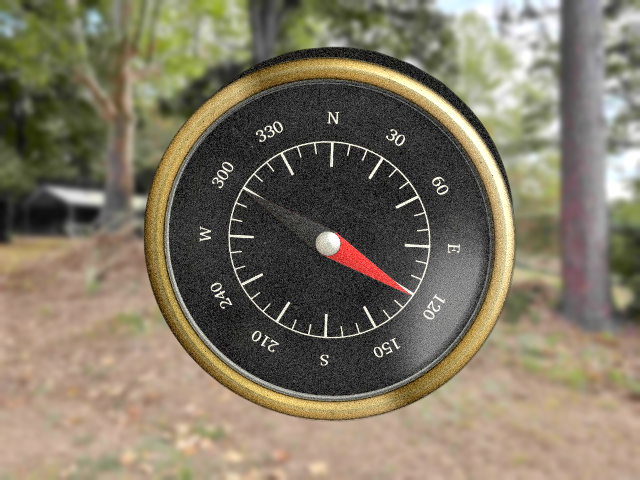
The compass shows 120 °
